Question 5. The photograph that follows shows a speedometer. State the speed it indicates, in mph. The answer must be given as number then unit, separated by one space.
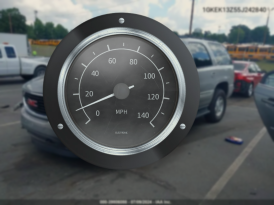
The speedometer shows 10 mph
